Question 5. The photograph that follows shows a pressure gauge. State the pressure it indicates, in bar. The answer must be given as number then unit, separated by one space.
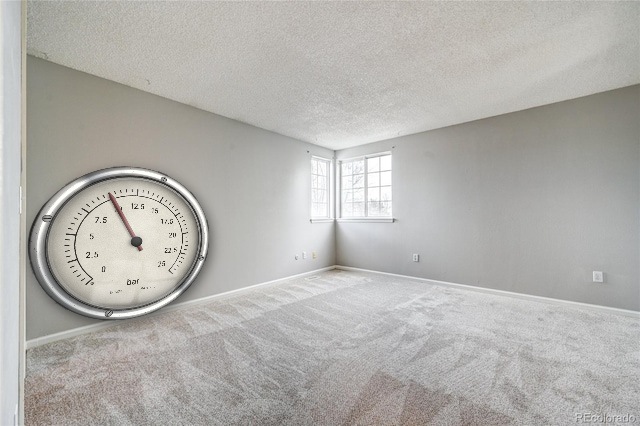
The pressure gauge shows 10 bar
